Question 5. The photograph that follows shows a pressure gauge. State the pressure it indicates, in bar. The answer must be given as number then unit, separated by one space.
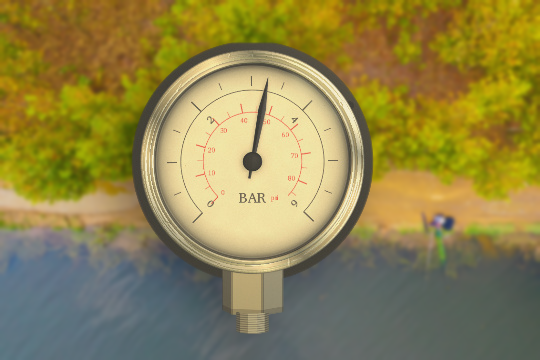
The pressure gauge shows 3.25 bar
